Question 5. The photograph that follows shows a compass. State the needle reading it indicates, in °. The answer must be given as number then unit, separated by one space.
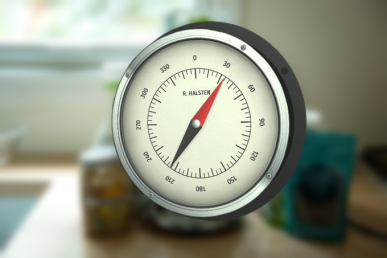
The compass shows 35 °
